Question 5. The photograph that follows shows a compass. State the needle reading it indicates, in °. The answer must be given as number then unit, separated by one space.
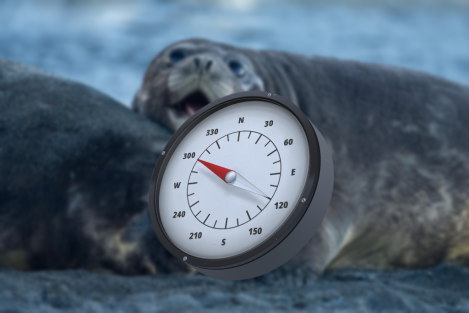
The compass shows 300 °
